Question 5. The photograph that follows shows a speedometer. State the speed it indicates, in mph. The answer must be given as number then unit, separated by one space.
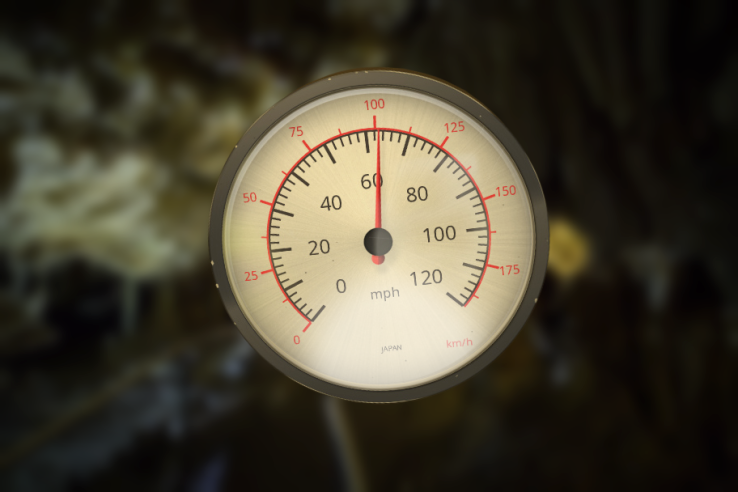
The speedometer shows 63 mph
